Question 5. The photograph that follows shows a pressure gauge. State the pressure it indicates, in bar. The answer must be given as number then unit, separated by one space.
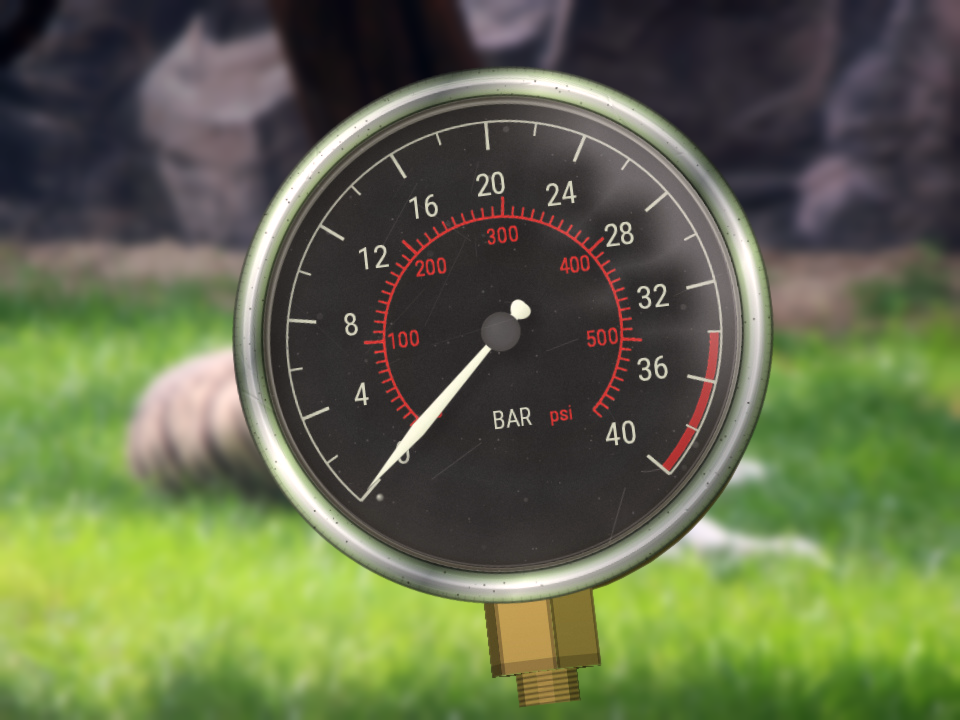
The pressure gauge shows 0 bar
